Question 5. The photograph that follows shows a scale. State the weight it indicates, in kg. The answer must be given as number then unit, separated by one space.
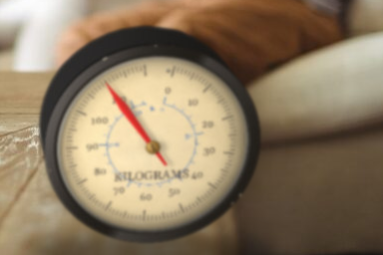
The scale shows 110 kg
